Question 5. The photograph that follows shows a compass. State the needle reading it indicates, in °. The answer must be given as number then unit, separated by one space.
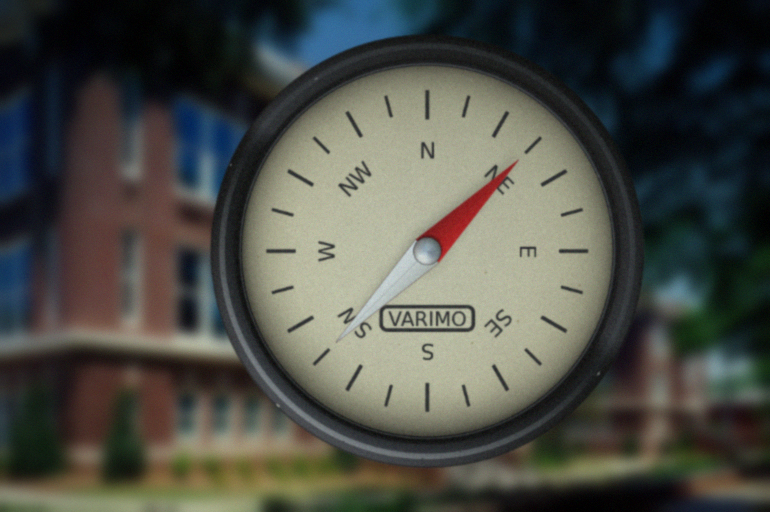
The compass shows 45 °
